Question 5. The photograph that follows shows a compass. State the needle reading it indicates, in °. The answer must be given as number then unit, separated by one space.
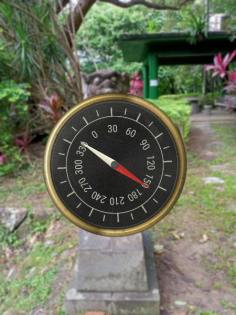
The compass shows 157.5 °
